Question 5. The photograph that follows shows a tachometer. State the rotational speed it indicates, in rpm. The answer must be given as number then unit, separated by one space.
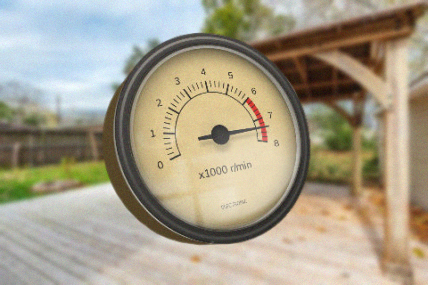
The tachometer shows 7400 rpm
